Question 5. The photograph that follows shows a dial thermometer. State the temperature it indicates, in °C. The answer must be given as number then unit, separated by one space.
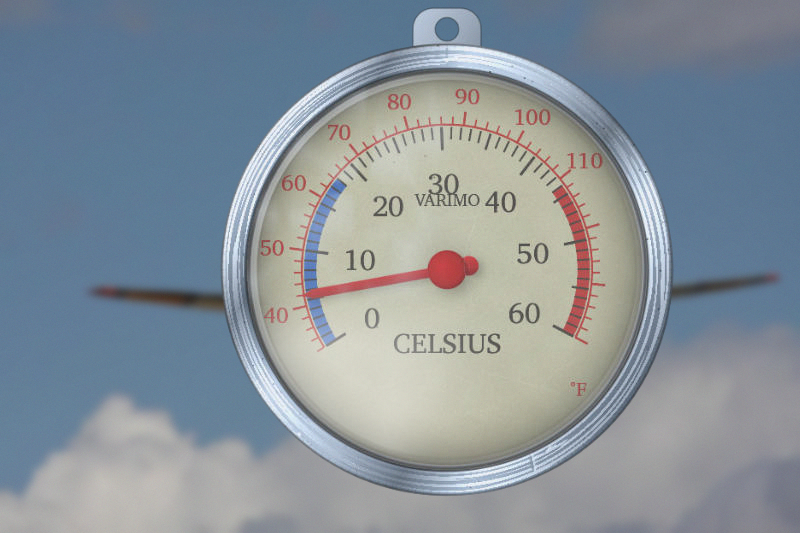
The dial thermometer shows 5.5 °C
